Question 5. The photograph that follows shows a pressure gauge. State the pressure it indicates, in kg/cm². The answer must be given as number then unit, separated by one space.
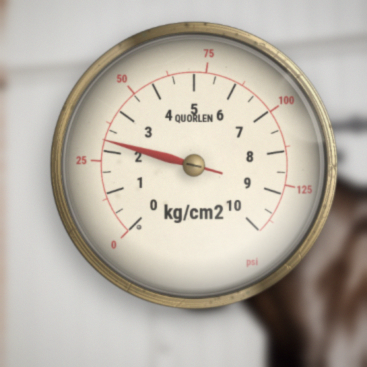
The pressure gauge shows 2.25 kg/cm²
